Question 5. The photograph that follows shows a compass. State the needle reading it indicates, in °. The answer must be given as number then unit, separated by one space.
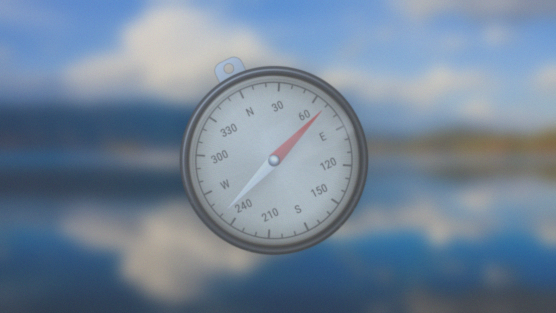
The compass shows 70 °
